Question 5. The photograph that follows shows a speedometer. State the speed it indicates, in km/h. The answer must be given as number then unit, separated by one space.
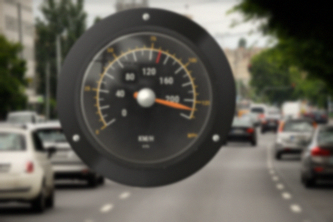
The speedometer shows 210 km/h
